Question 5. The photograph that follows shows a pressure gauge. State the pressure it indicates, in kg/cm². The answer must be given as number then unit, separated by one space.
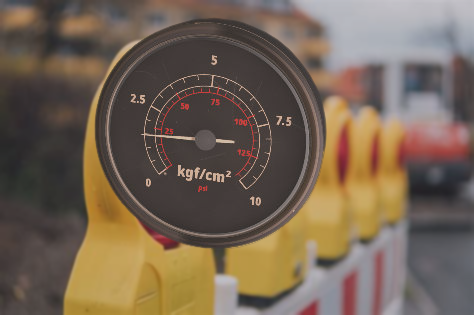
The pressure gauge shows 1.5 kg/cm²
